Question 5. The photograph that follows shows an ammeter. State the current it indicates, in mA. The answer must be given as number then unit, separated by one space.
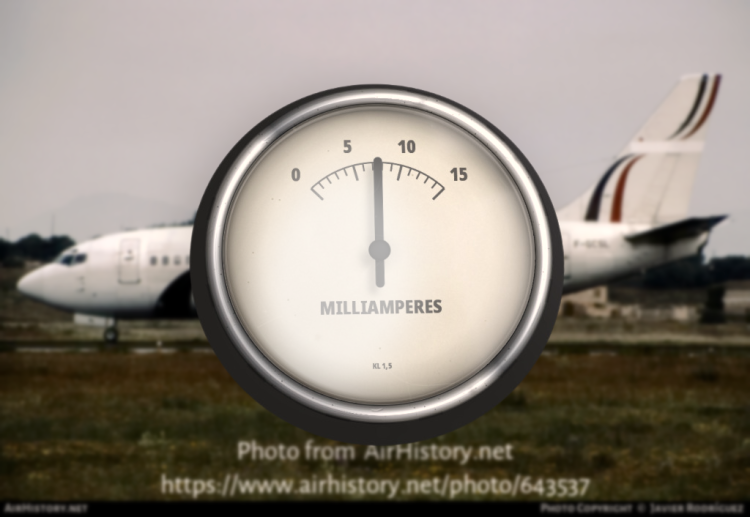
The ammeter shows 7.5 mA
